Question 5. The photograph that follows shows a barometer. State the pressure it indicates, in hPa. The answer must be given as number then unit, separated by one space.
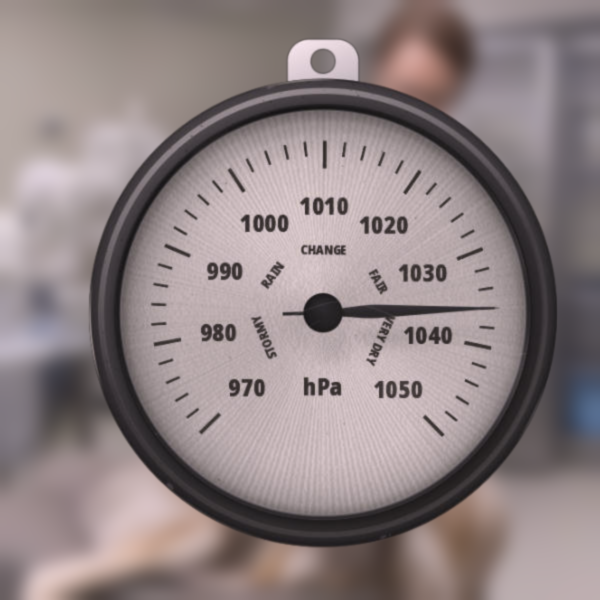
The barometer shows 1036 hPa
